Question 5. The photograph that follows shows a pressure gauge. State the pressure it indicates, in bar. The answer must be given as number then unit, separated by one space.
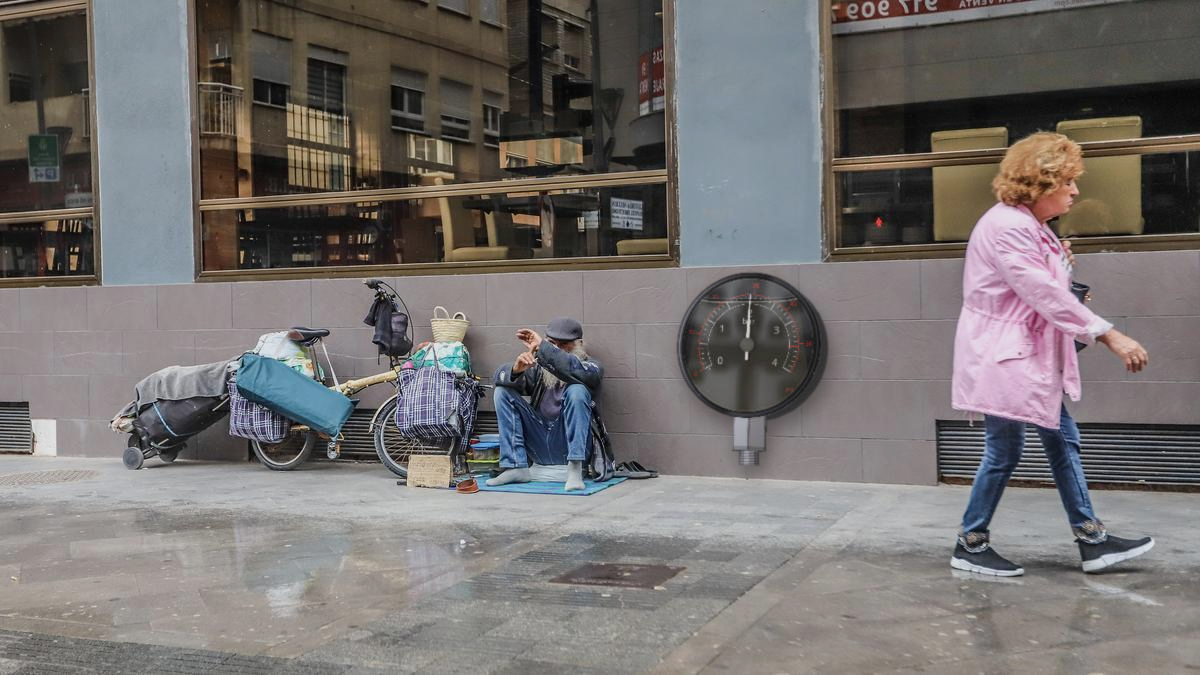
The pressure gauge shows 2 bar
